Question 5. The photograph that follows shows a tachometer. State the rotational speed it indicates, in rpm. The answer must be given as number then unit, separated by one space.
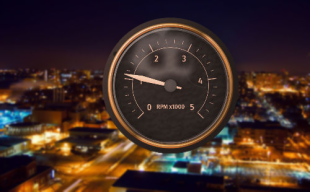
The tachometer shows 1100 rpm
